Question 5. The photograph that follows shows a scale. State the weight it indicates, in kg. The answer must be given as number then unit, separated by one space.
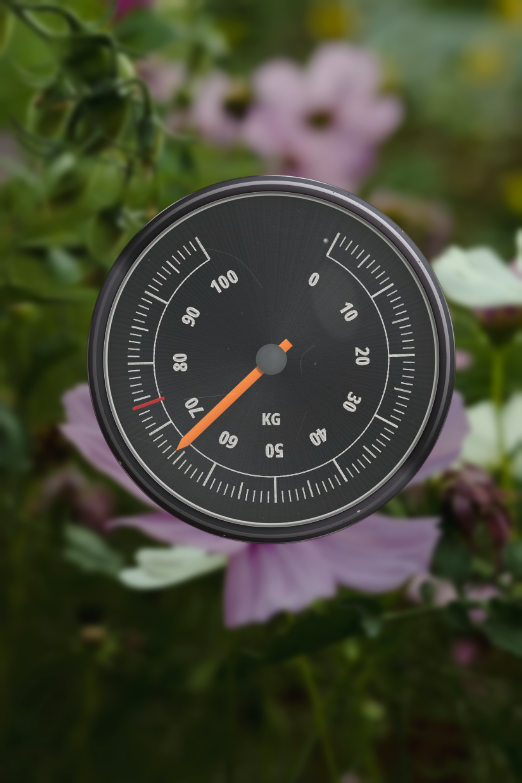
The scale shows 66 kg
